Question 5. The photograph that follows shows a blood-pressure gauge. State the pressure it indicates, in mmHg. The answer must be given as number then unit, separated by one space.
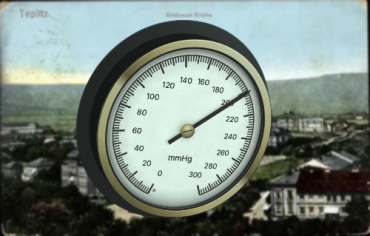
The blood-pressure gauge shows 200 mmHg
